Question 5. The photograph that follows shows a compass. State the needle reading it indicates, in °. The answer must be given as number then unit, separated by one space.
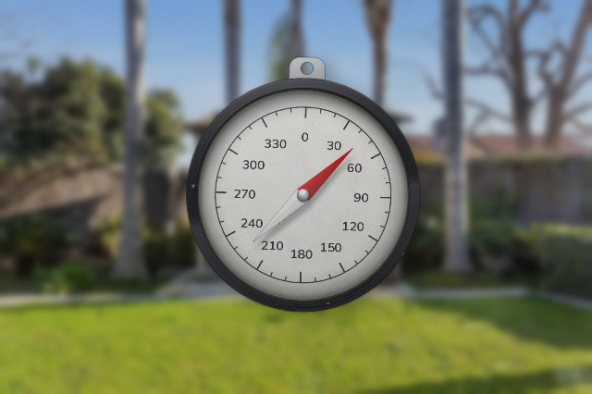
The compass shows 45 °
